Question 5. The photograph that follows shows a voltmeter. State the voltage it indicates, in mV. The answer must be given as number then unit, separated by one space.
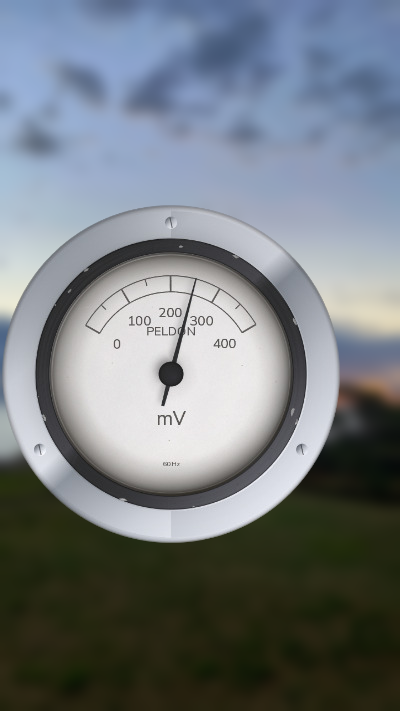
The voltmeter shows 250 mV
